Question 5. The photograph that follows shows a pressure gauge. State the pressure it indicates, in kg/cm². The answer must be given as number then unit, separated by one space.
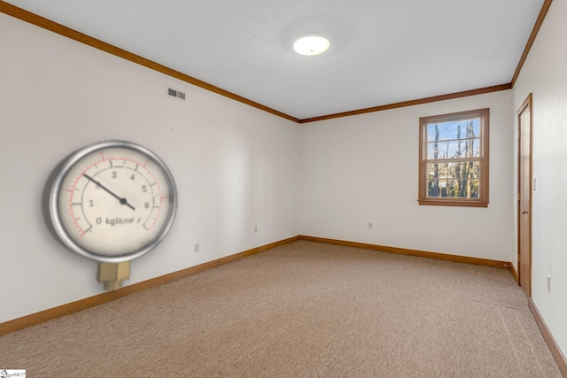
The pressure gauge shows 2 kg/cm²
